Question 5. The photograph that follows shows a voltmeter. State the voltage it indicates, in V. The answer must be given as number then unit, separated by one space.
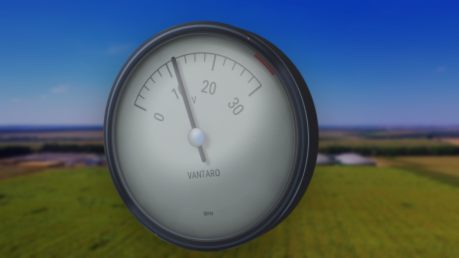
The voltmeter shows 12 V
